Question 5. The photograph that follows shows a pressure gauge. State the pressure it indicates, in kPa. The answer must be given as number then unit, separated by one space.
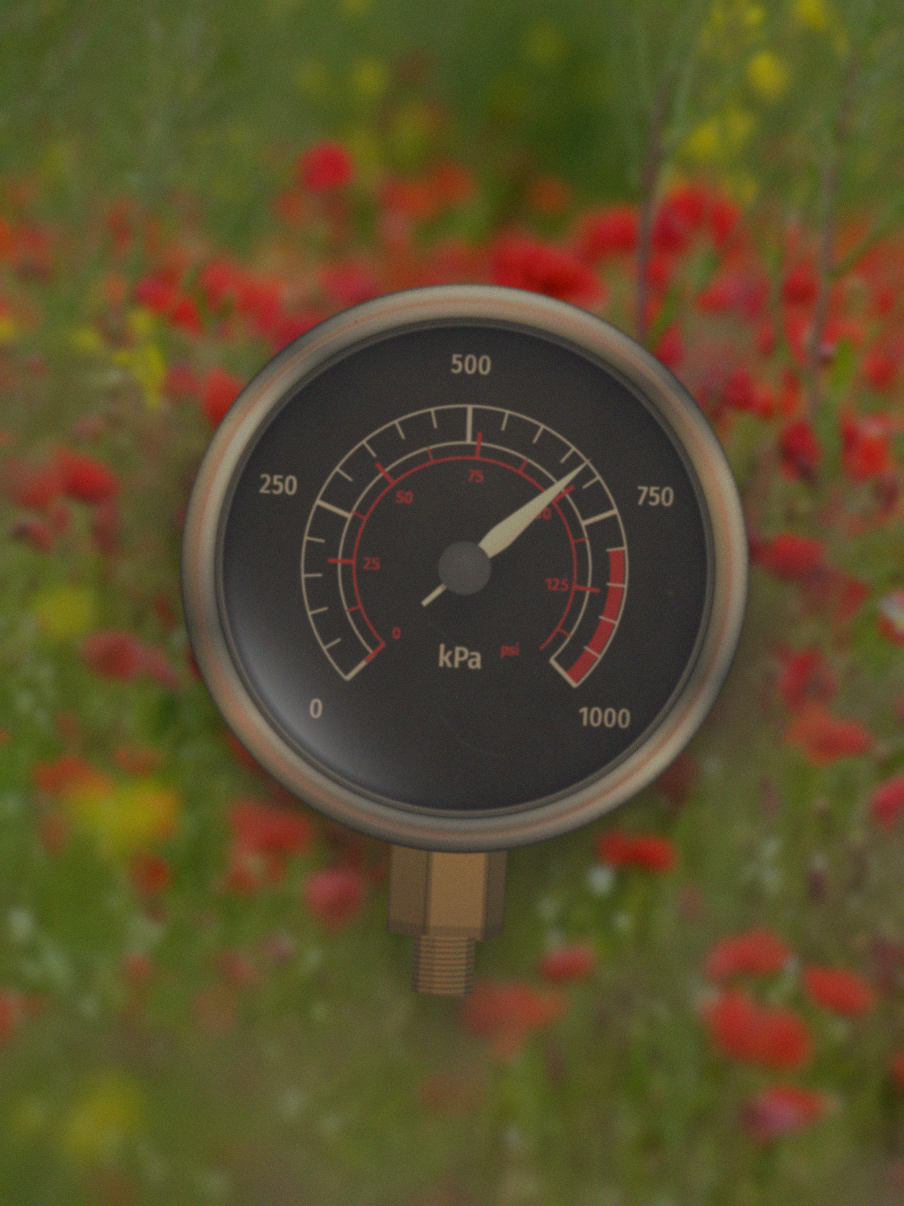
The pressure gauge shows 675 kPa
